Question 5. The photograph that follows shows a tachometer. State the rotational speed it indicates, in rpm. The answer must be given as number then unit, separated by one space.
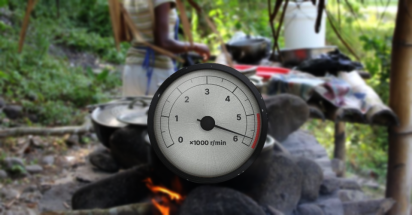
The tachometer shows 5750 rpm
